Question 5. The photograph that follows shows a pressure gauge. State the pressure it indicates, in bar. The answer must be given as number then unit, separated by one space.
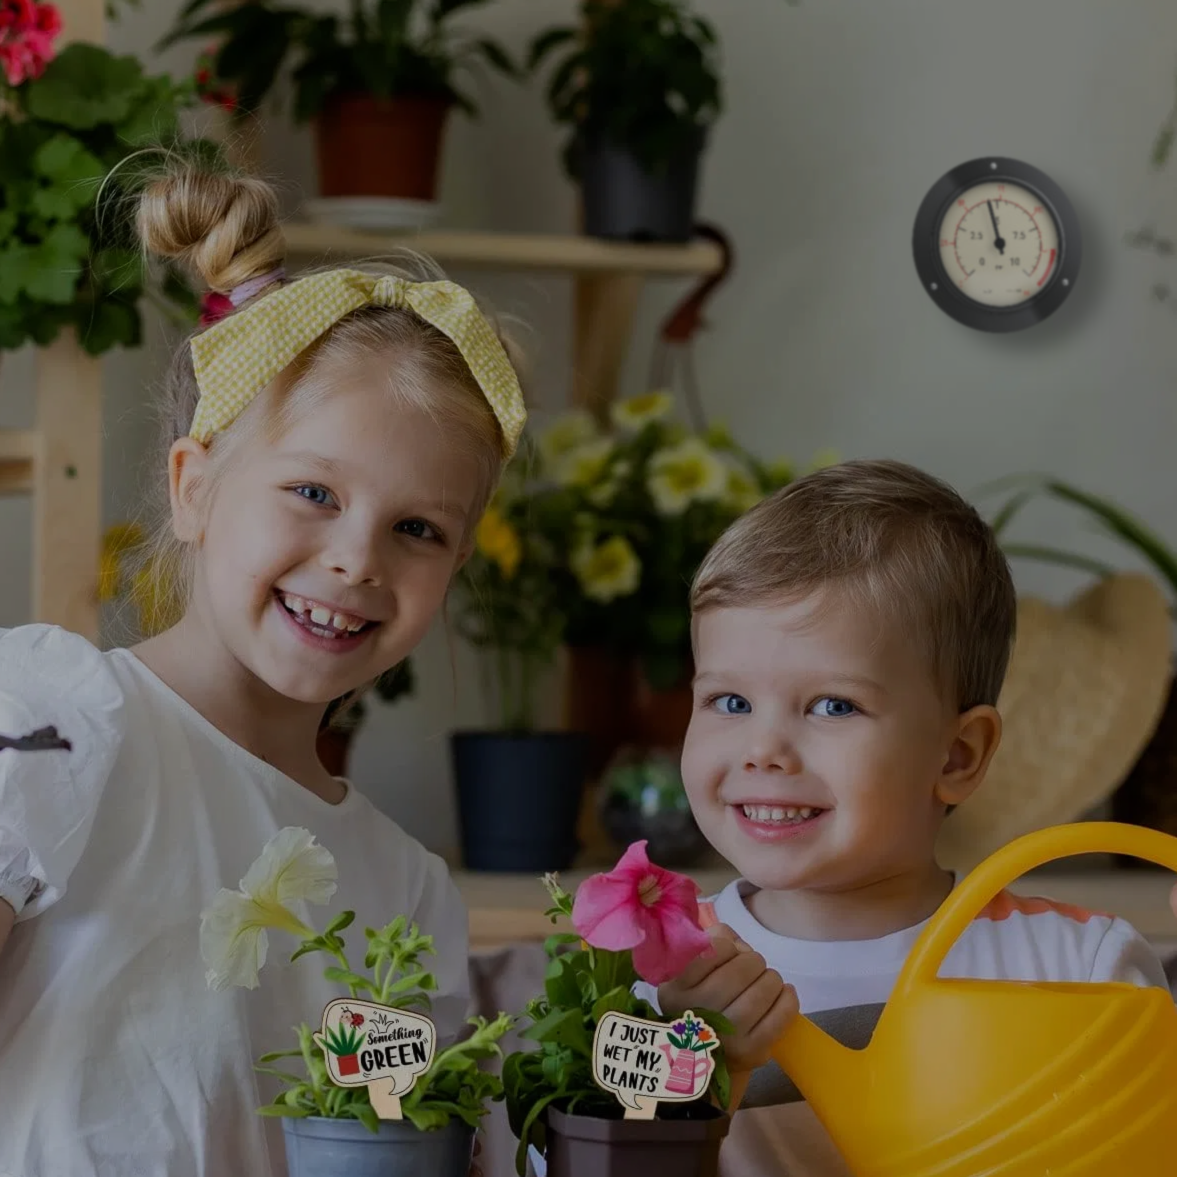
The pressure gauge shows 4.5 bar
